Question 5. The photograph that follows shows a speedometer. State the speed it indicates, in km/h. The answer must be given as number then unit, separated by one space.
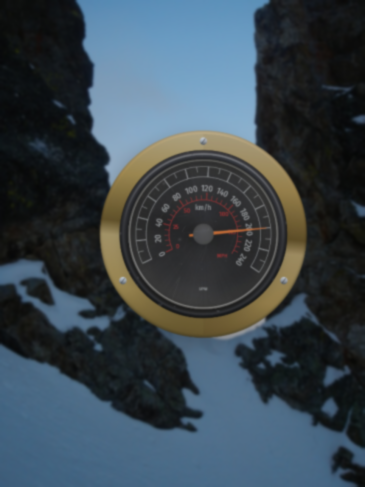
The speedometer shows 200 km/h
